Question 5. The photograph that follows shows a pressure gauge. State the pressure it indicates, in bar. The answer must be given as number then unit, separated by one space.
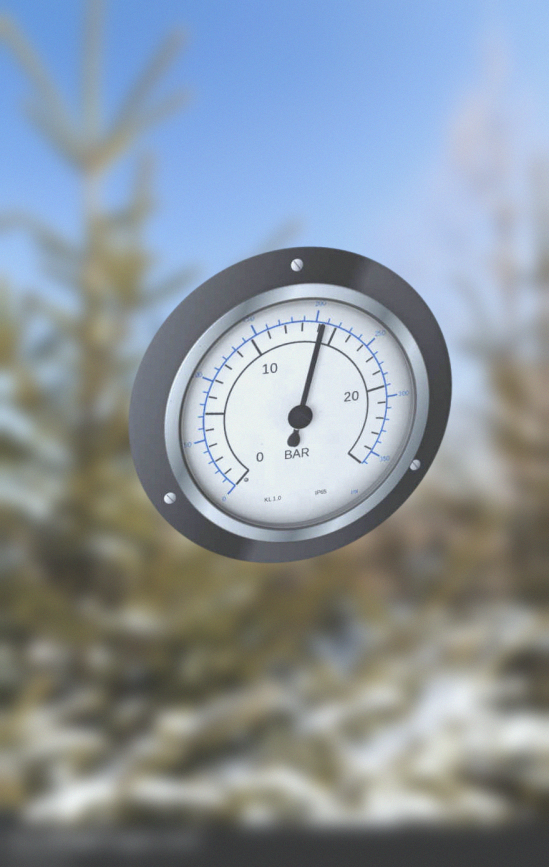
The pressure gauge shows 14 bar
